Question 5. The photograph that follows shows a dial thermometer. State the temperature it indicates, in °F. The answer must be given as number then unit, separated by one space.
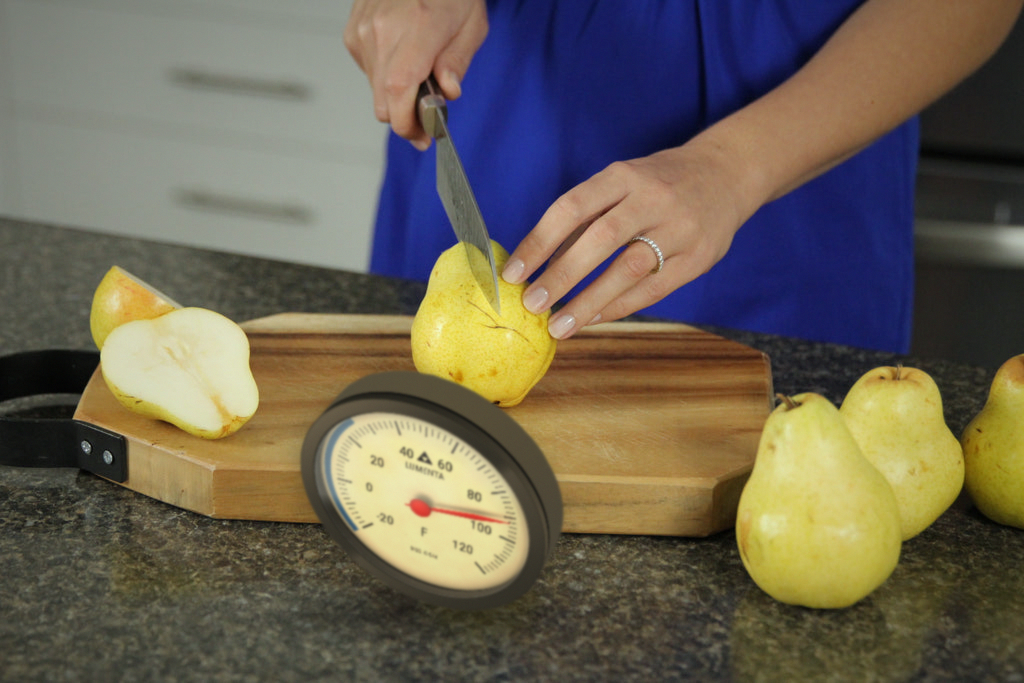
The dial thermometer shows 90 °F
